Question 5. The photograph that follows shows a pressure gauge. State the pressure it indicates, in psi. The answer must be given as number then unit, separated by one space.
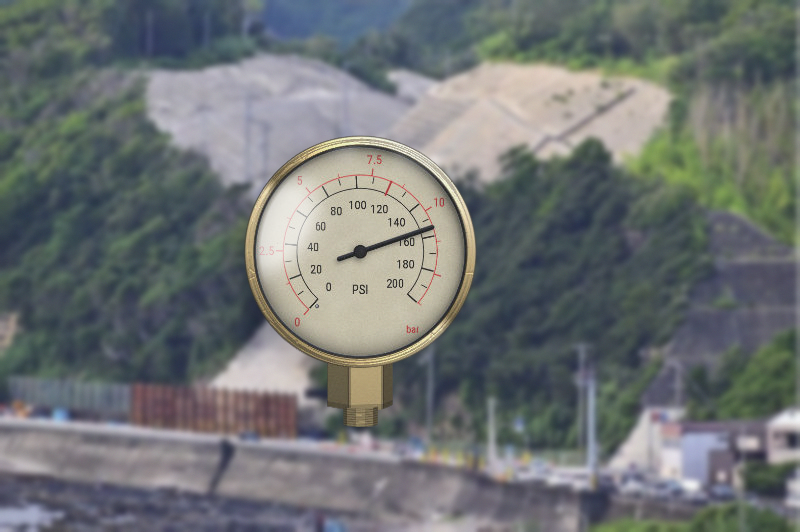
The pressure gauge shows 155 psi
